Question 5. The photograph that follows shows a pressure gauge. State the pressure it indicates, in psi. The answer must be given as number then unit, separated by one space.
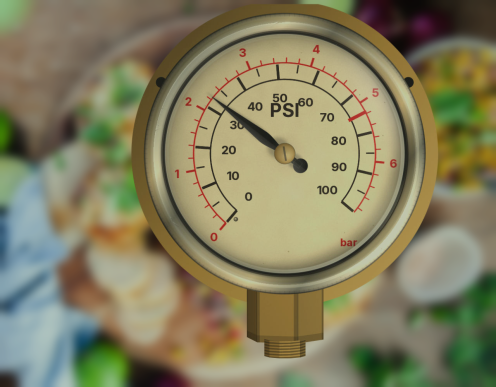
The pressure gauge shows 32.5 psi
